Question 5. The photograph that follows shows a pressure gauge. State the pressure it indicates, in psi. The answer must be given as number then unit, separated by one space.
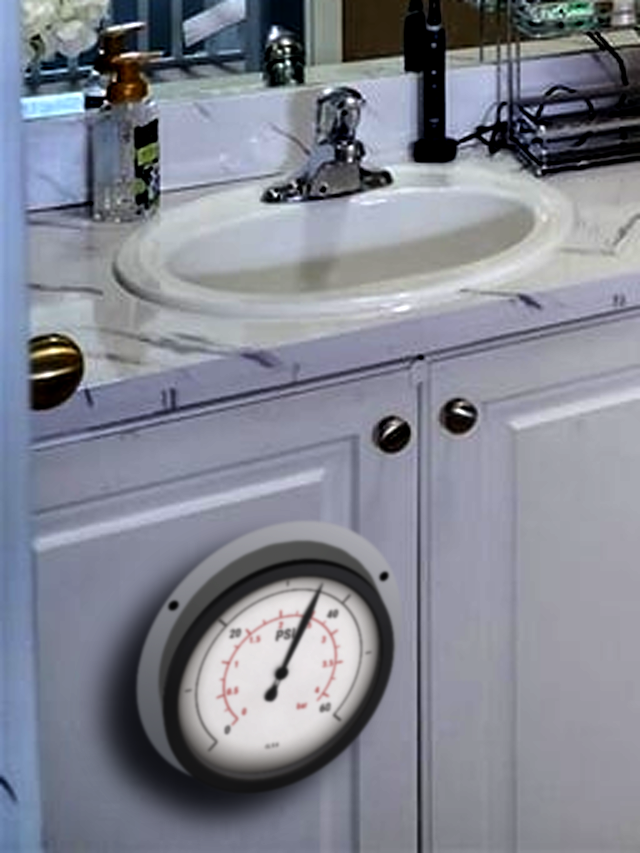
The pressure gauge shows 35 psi
